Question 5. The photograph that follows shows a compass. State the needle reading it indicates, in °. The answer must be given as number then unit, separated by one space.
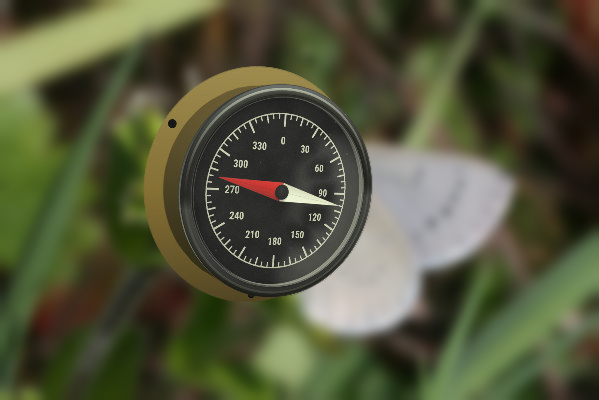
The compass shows 280 °
